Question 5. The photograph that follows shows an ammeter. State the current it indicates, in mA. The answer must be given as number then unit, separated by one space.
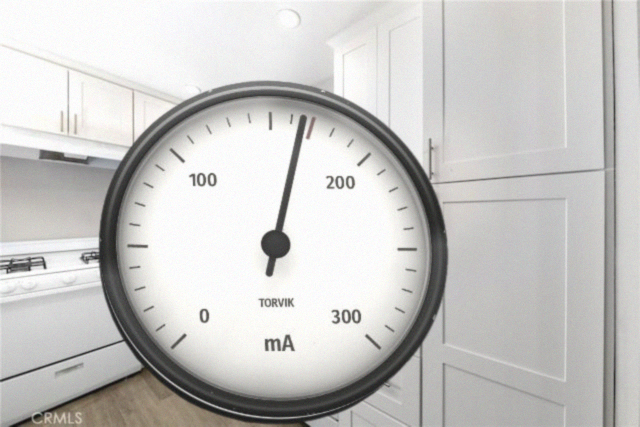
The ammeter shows 165 mA
